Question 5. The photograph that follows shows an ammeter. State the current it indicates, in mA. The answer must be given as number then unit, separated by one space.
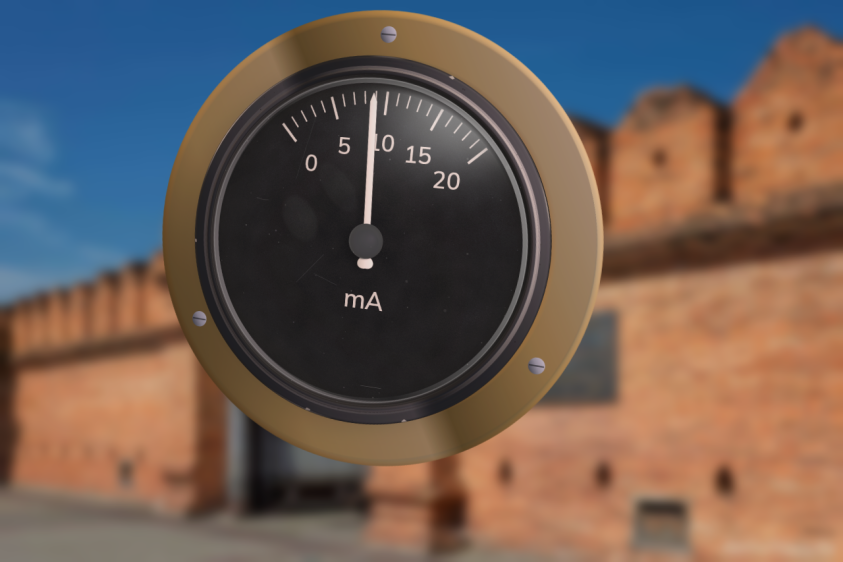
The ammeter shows 9 mA
